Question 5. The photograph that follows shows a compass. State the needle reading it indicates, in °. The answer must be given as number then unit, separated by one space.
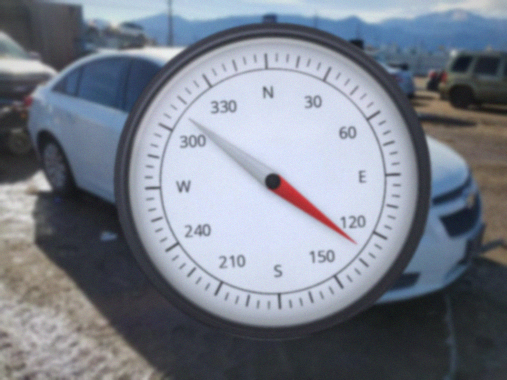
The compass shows 130 °
